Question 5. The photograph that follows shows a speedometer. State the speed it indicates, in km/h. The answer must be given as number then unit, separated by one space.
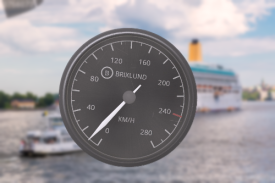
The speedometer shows 10 km/h
